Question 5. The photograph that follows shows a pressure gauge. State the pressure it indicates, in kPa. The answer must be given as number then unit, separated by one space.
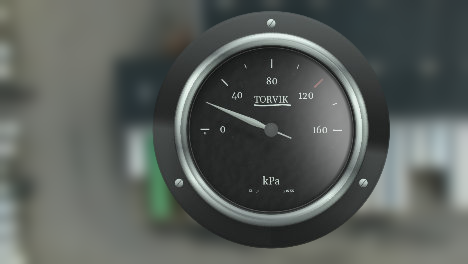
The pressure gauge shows 20 kPa
